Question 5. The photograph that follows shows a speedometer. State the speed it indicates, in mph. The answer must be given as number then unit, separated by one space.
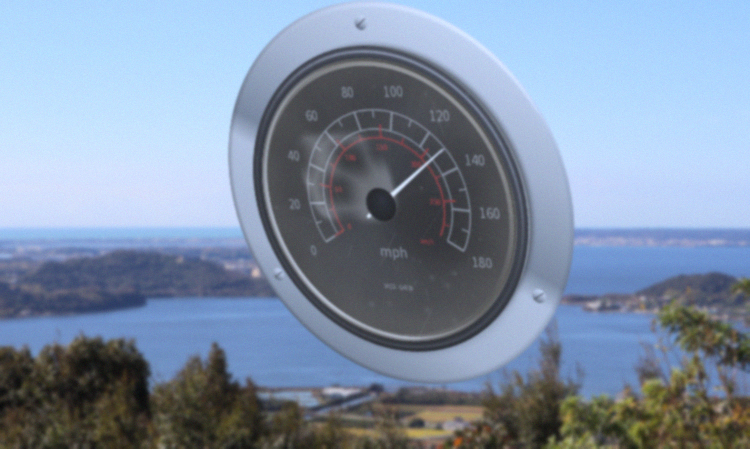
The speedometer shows 130 mph
